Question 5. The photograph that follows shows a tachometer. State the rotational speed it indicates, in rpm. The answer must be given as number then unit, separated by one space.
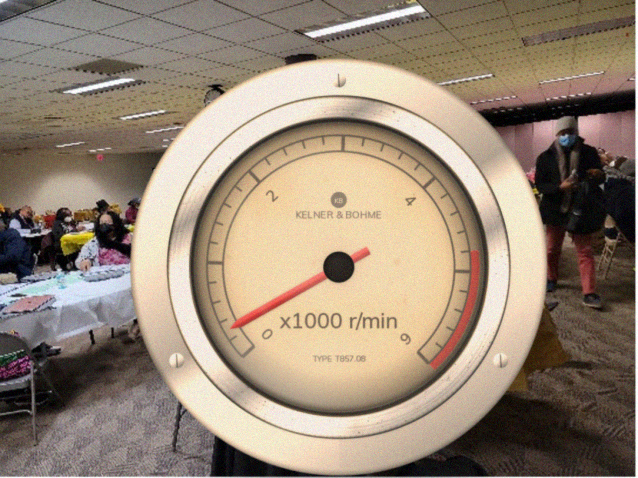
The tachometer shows 300 rpm
